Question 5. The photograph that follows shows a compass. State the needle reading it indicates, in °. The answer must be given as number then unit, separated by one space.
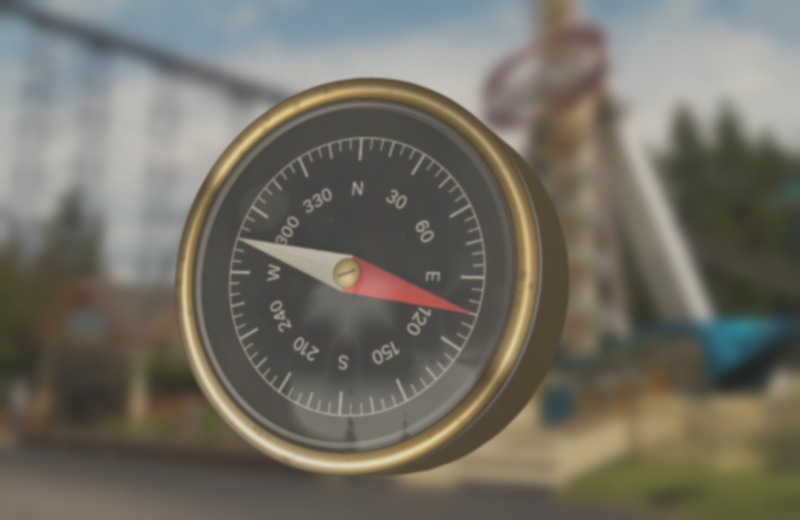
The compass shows 105 °
